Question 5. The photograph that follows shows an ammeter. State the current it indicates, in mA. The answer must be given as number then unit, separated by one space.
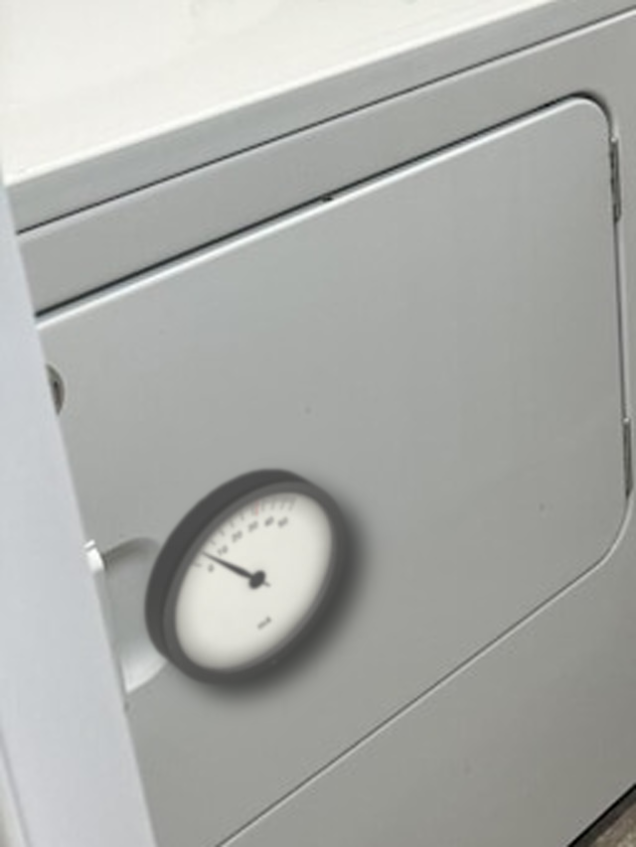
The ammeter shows 5 mA
